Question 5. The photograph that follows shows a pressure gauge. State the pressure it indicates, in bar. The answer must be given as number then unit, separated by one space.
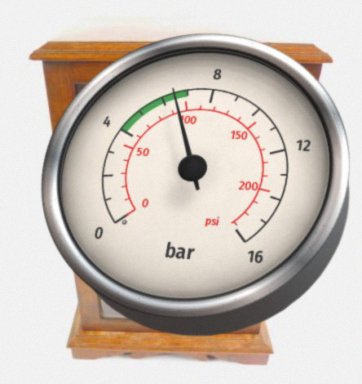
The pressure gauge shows 6.5 bar
